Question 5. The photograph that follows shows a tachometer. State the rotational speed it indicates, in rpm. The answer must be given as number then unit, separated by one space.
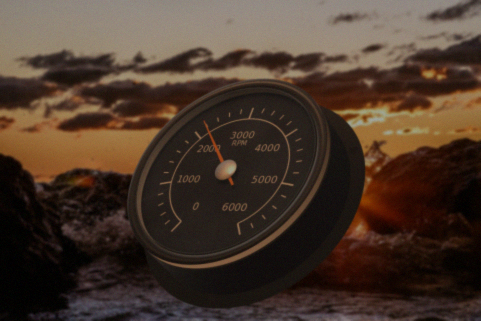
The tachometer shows 2200 rpm
